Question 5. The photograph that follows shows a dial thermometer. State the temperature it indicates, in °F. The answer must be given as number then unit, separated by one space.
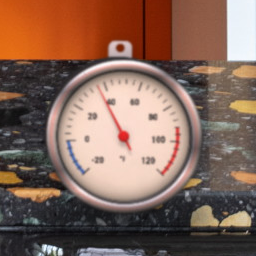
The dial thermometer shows 36 °F
